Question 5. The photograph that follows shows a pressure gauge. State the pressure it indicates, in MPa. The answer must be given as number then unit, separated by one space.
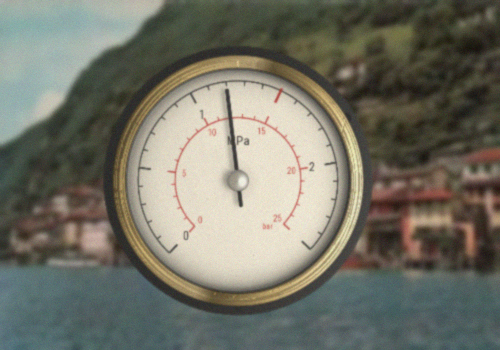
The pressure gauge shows 1.2 MPa
